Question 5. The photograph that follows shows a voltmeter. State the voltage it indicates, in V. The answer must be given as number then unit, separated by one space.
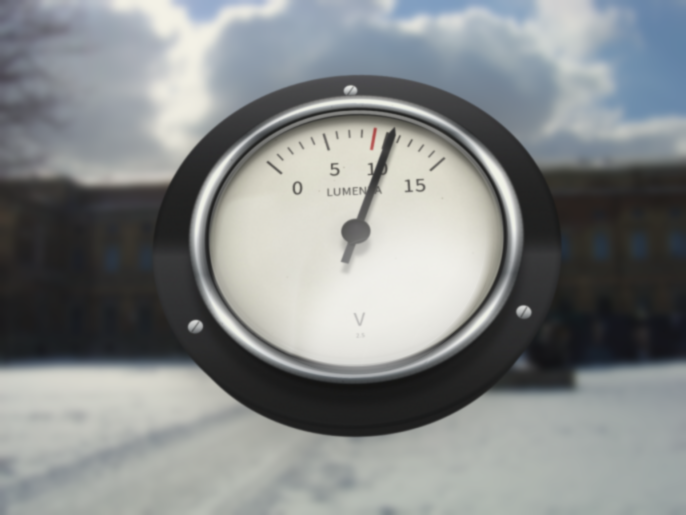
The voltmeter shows 10.5 V
